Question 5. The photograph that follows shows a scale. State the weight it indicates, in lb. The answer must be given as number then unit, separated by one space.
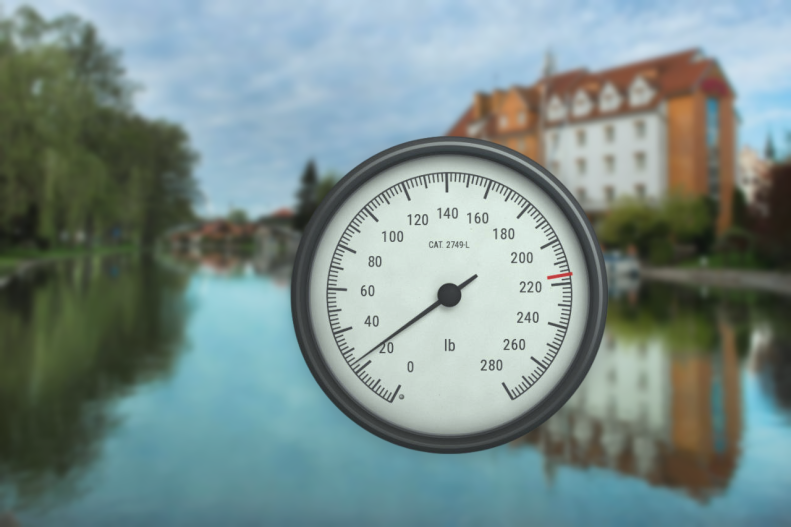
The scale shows 24 lb
